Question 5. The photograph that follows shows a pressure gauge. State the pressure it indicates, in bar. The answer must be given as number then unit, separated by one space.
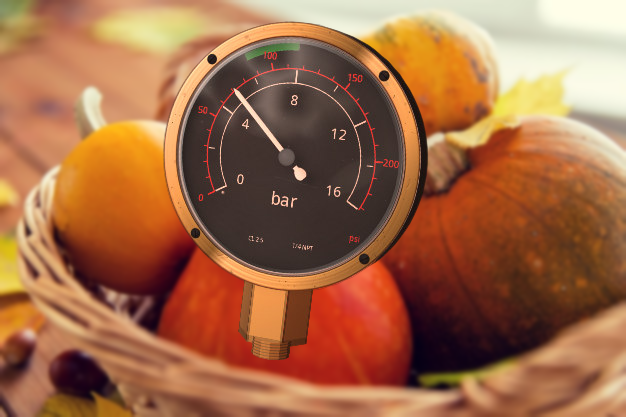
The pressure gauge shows 5 bar
